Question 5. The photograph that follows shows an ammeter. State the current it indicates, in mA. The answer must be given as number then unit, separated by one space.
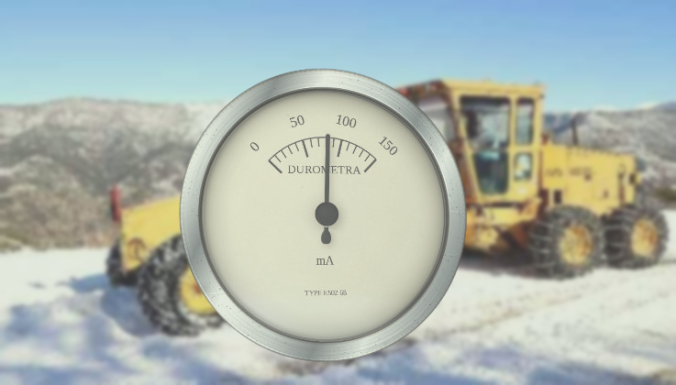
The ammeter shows 80 mA
